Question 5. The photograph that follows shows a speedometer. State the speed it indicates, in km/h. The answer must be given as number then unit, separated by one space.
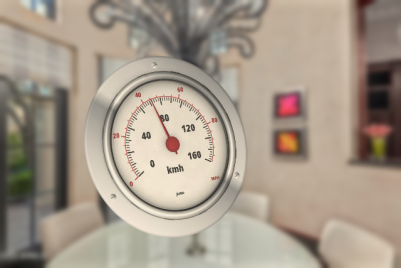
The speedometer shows 70 km/h
